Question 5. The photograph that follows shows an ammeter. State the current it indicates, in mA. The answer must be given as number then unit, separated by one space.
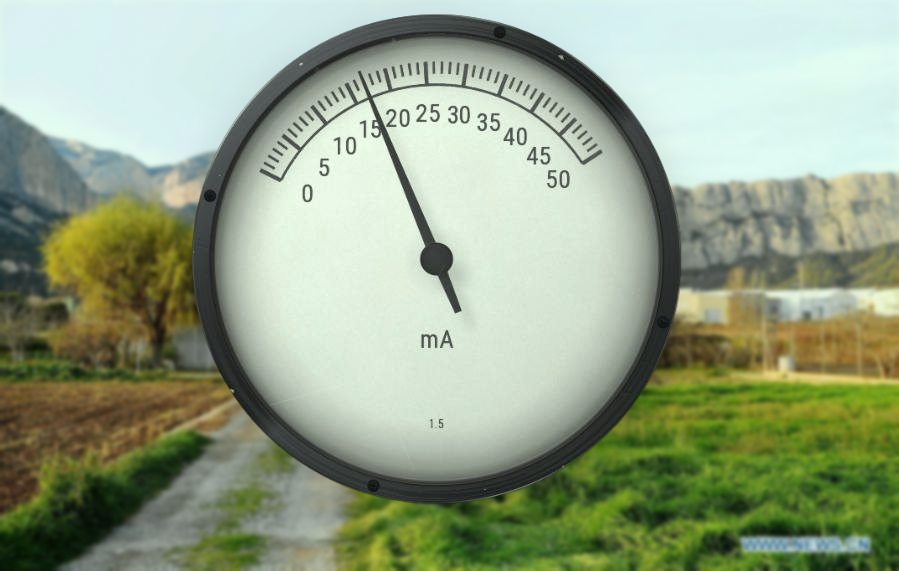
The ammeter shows 17 mA
